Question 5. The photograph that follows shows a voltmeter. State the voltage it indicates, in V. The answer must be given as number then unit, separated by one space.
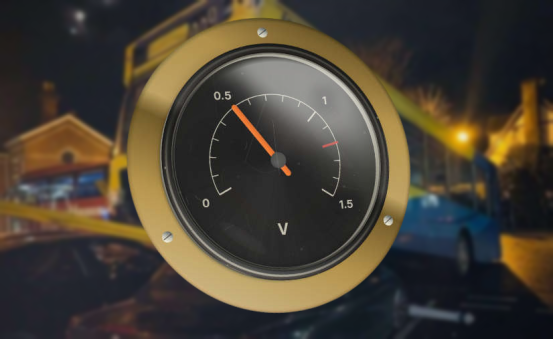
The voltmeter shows 0.5 V
